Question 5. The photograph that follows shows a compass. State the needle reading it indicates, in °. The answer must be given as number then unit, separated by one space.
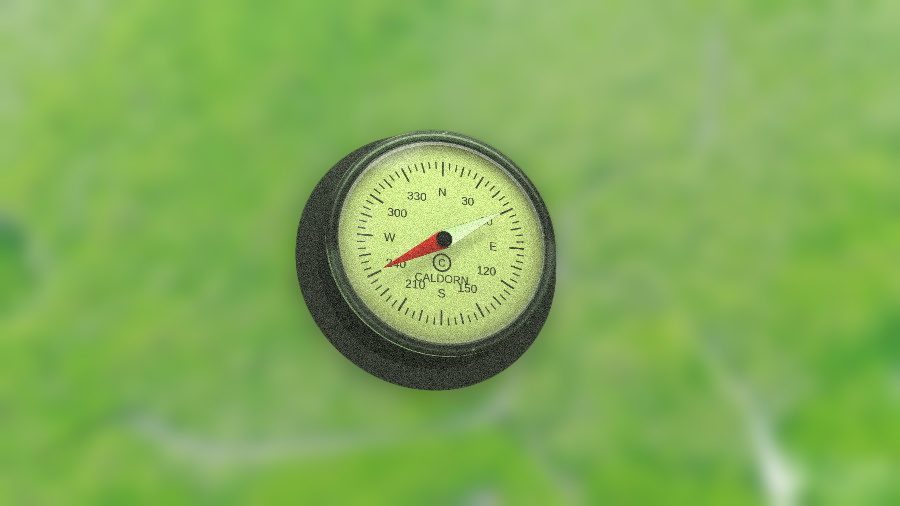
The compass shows 240 °
